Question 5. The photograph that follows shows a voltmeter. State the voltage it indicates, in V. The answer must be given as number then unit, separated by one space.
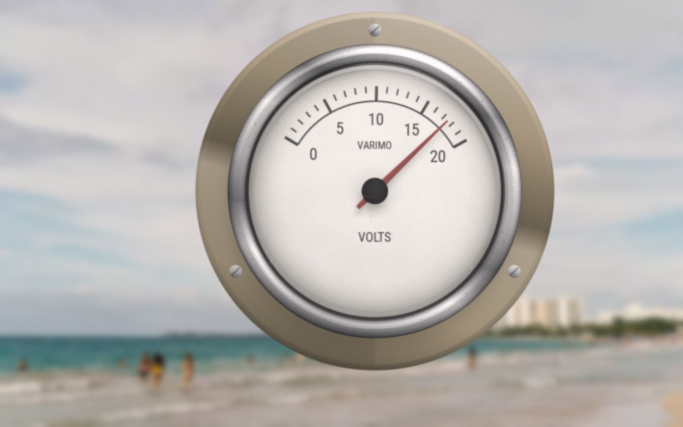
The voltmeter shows 17.5 V
